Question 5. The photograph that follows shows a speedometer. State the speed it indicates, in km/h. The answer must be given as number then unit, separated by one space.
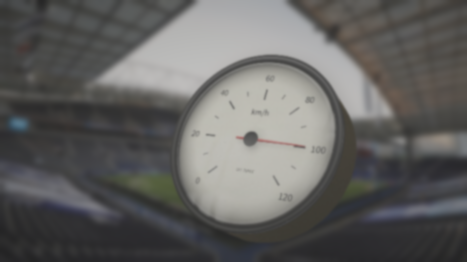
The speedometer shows 100 km/h
